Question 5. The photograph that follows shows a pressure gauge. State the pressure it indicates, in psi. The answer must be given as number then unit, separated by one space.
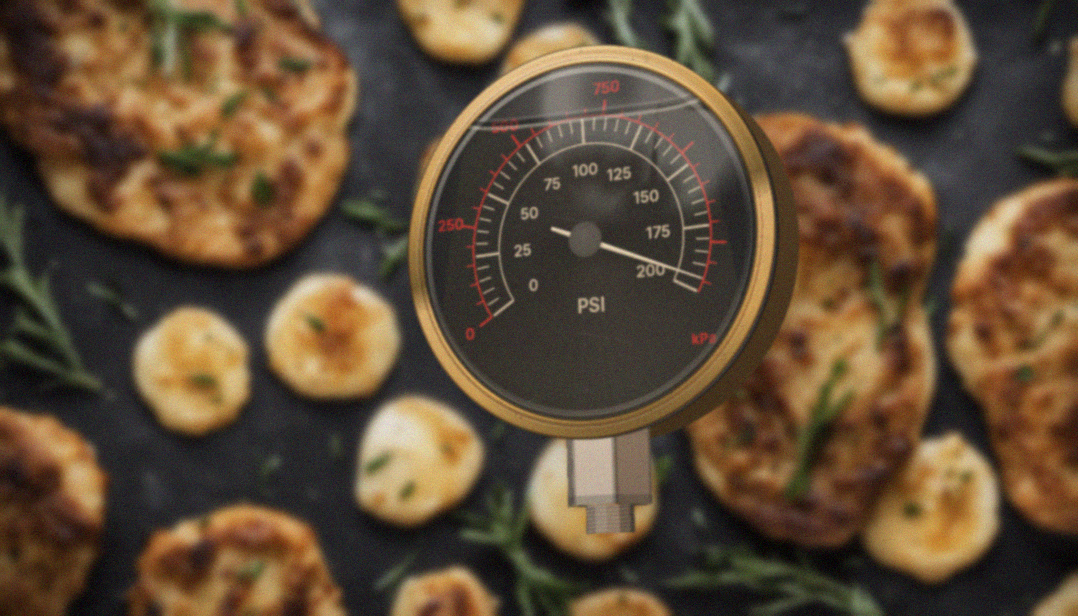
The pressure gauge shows 195 psi
